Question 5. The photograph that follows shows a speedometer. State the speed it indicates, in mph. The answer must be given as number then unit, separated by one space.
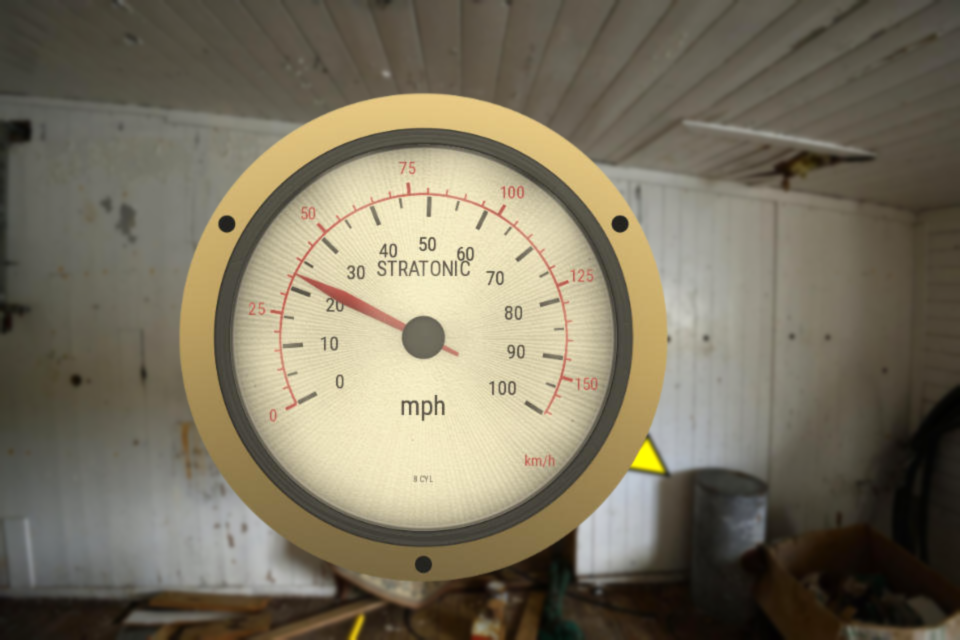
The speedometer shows 22.5 mph
